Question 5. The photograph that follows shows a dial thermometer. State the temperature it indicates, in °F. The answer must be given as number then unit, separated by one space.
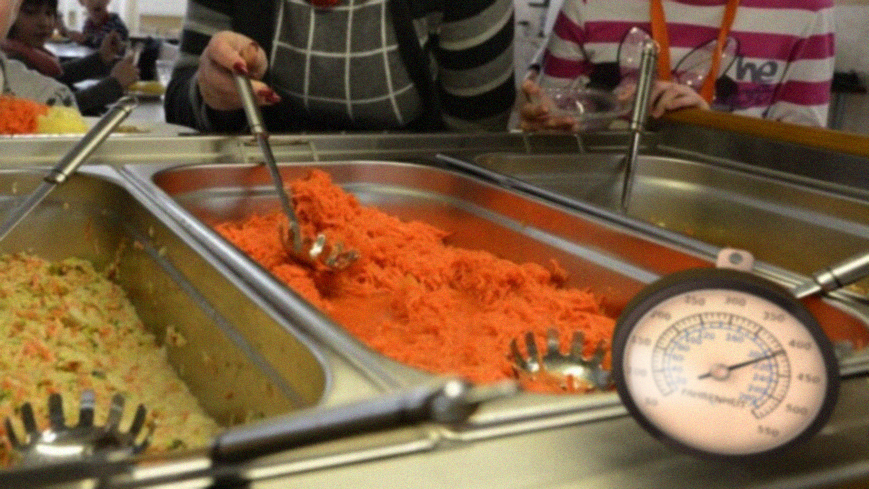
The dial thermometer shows 400 °F
